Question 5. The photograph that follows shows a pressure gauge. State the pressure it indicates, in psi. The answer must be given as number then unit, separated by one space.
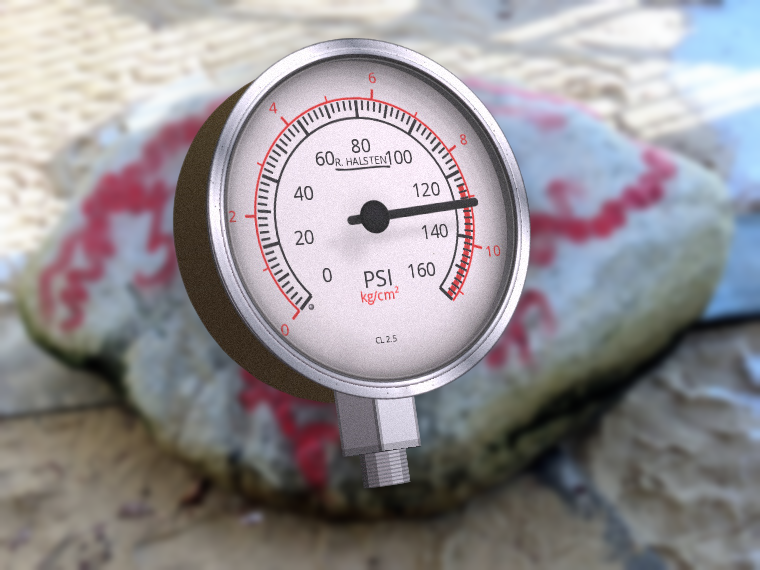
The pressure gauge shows 130 psi
